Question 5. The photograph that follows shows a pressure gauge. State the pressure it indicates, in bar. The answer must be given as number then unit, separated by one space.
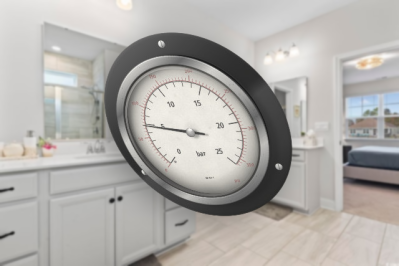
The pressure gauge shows 5 bar
